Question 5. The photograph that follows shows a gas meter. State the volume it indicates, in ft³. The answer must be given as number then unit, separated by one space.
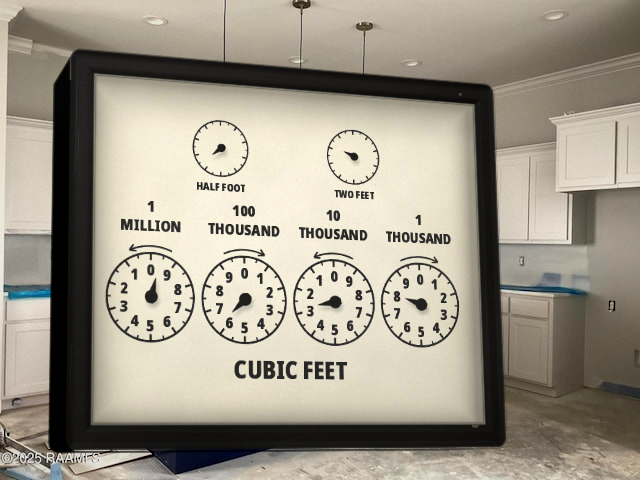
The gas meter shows 962800 ft³
